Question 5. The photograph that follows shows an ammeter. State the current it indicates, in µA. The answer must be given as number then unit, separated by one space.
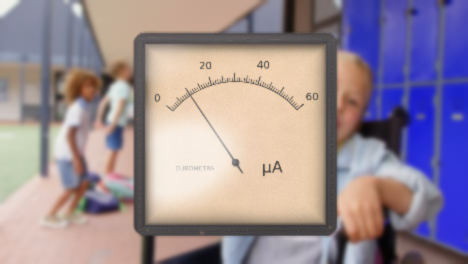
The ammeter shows 10 µA
